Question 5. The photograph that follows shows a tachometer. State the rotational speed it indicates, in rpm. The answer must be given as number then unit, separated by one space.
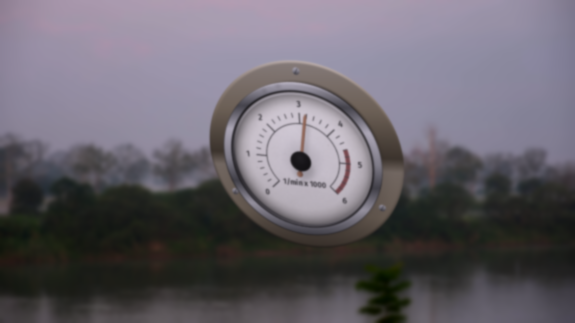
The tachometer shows 3200 rpm
